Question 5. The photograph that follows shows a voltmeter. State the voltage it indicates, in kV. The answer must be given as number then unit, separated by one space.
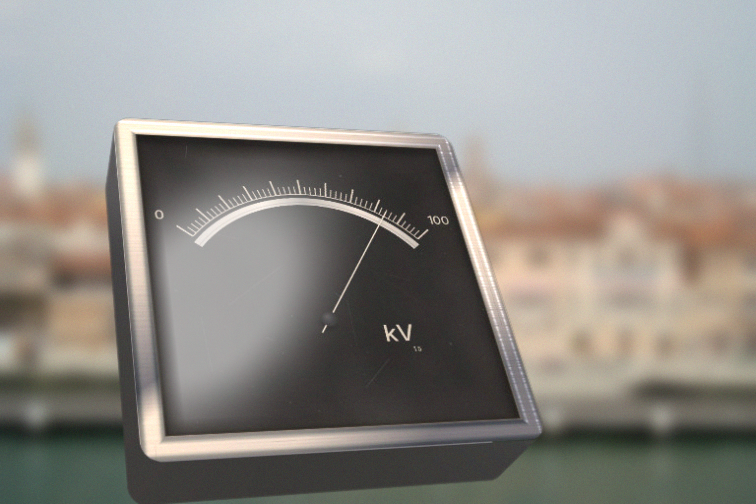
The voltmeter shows 84 kV
